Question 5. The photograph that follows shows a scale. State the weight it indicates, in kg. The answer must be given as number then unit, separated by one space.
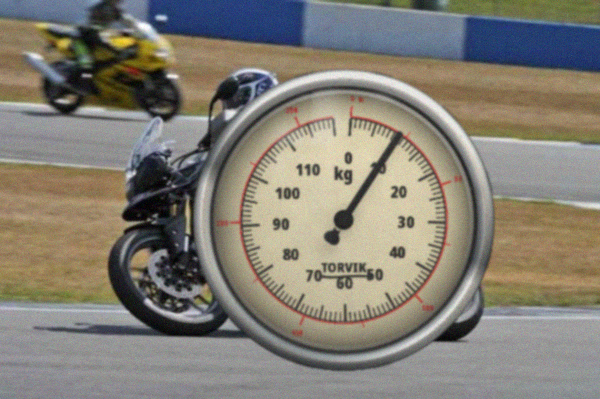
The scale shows 10 kg
